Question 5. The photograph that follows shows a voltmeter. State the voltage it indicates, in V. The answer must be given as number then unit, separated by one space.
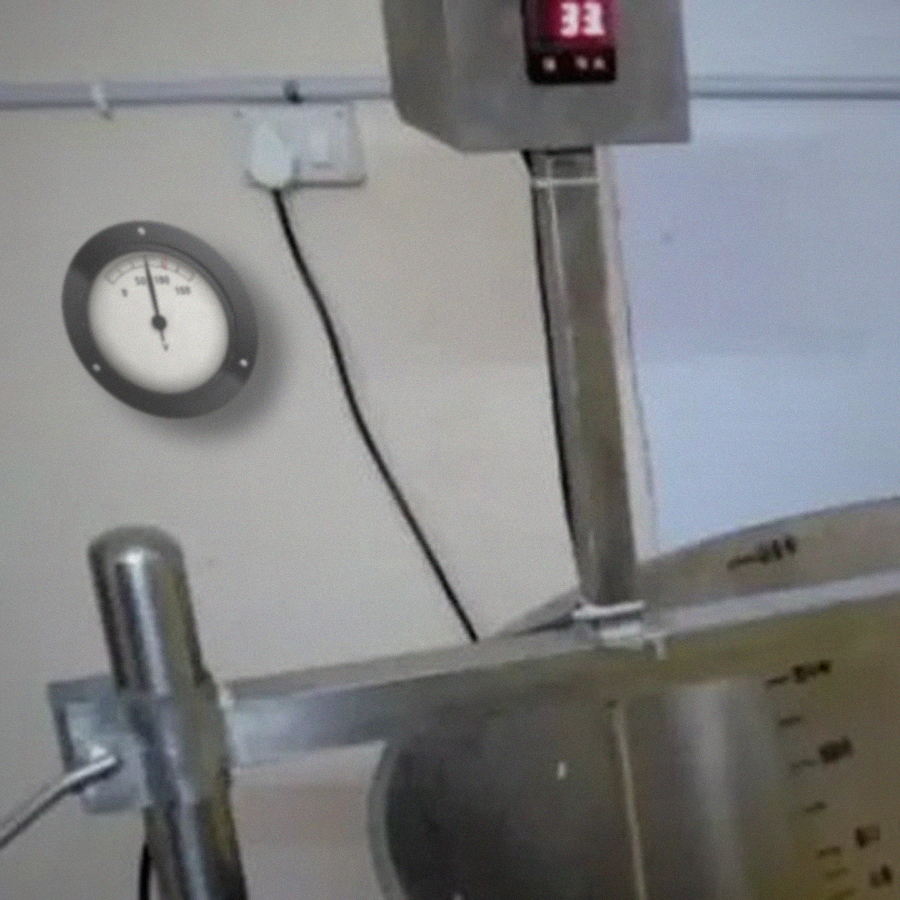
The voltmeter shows 75 V
